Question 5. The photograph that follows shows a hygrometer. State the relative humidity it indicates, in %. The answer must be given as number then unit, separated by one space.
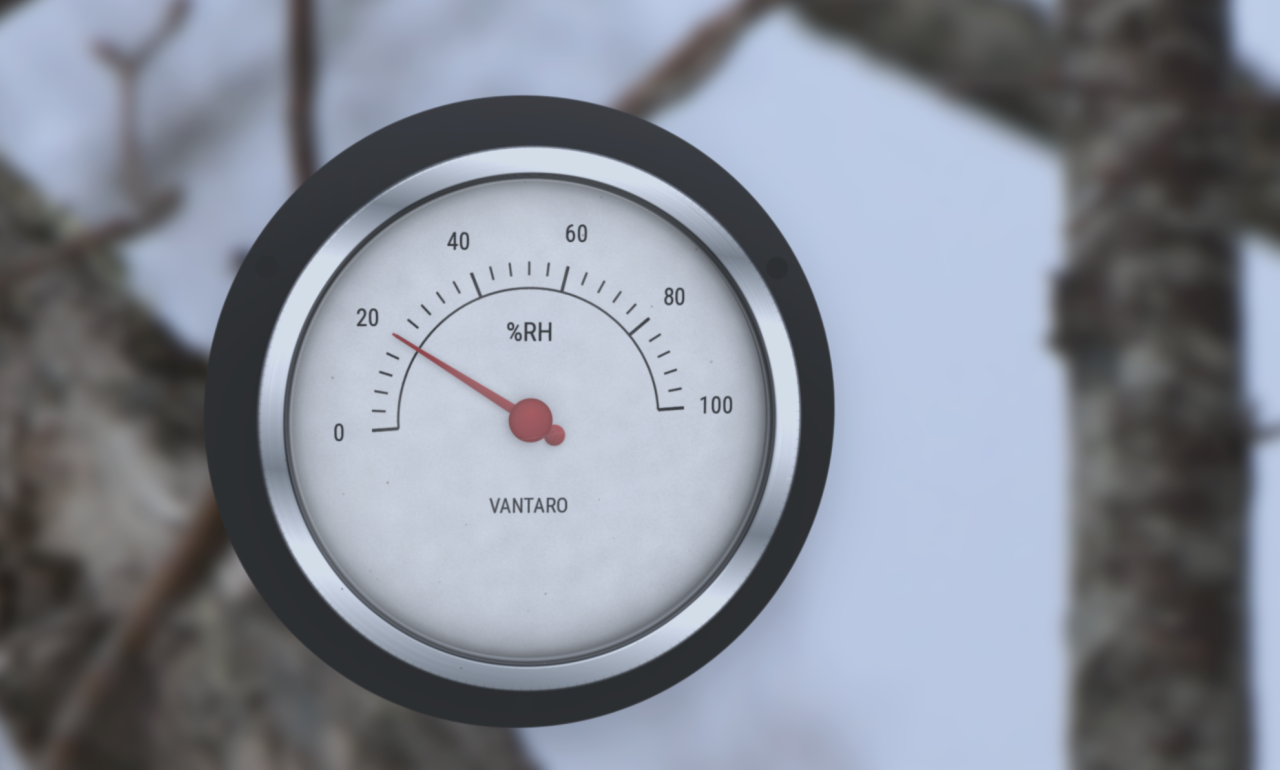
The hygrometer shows 20 %
